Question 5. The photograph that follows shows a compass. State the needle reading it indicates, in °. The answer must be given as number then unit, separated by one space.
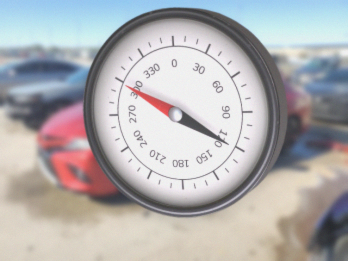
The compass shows 300 °
